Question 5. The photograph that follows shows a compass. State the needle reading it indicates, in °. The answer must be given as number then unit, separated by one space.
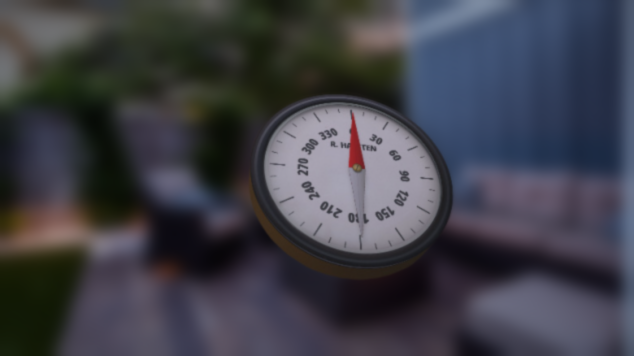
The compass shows 0 °
